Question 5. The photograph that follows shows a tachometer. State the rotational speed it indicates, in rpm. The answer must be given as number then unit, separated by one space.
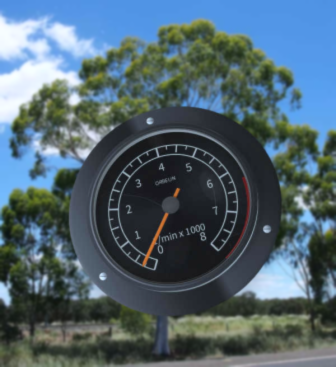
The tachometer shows 250 rpm
